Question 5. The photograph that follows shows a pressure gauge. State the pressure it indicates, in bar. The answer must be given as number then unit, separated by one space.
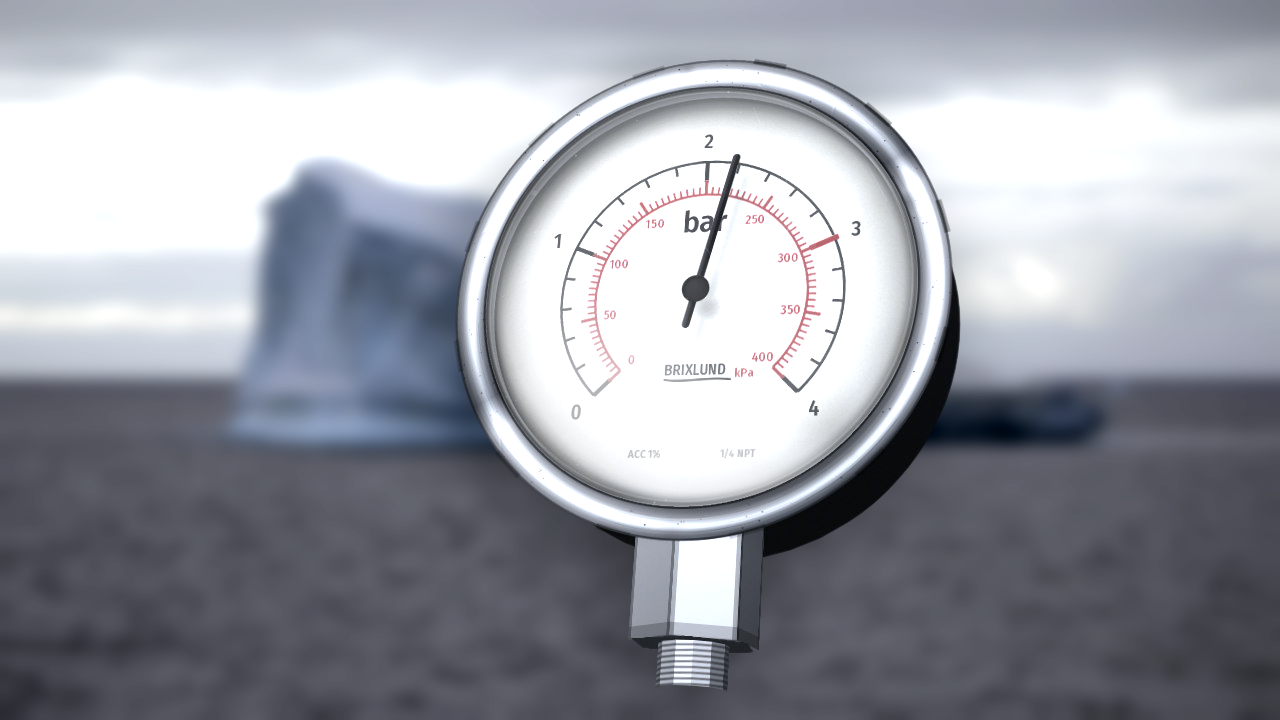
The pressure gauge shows 2.2 bar
